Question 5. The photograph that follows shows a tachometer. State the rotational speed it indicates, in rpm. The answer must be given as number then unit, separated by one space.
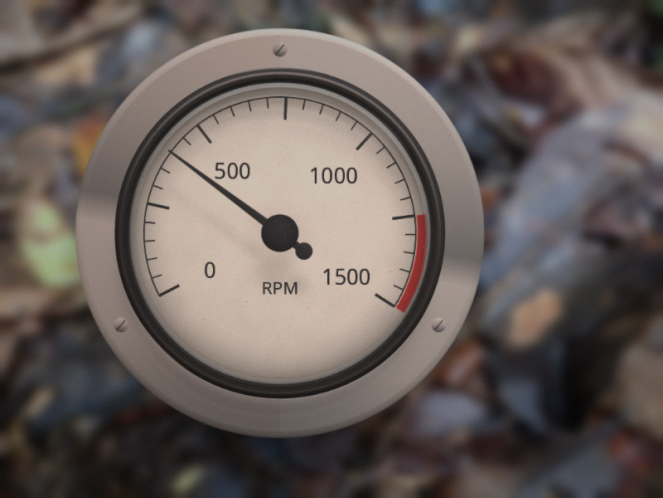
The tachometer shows 400 rpm
